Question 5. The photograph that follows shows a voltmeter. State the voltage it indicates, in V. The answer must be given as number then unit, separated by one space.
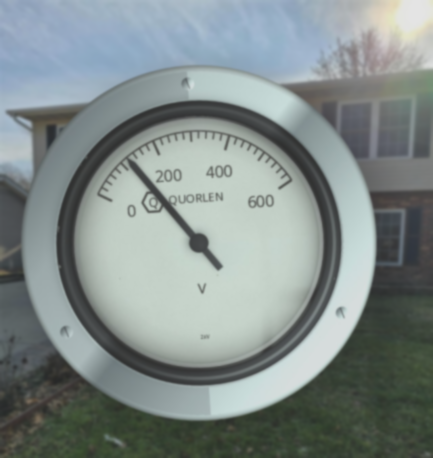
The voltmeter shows 120 V
